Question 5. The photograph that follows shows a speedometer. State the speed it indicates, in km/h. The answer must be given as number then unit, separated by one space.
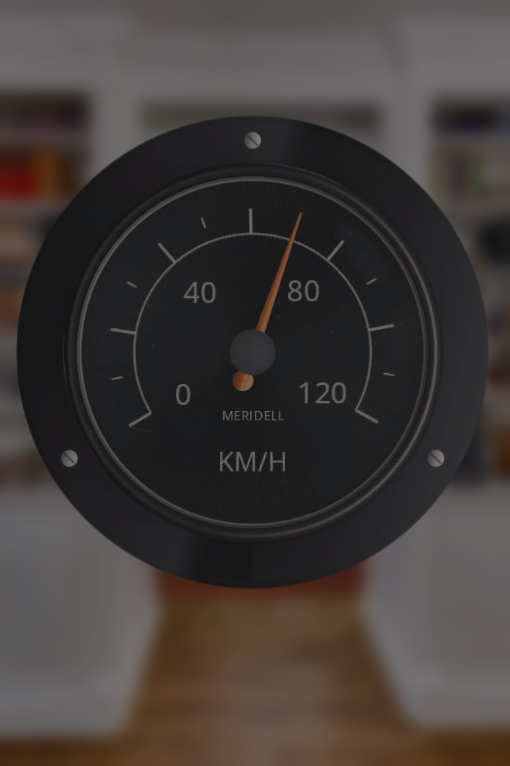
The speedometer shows 70 km/h
